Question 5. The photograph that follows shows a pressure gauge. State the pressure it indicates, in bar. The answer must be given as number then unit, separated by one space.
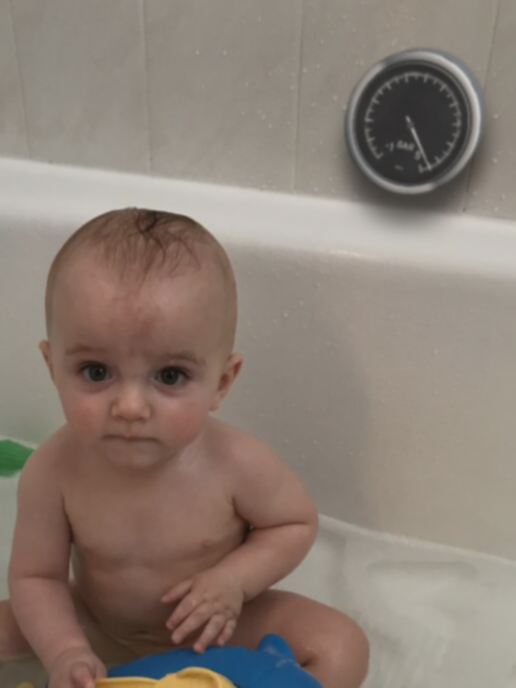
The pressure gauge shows 4.75 bar
